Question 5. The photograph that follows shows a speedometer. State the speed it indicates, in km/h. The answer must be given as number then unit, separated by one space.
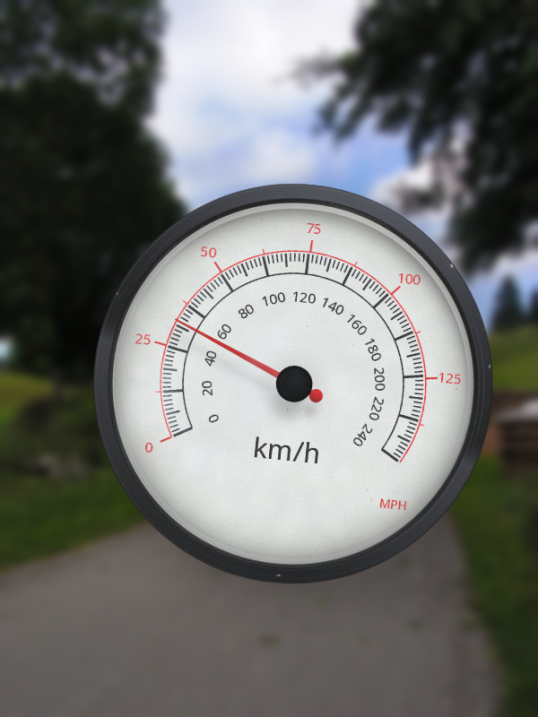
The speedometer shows 52 km/h
